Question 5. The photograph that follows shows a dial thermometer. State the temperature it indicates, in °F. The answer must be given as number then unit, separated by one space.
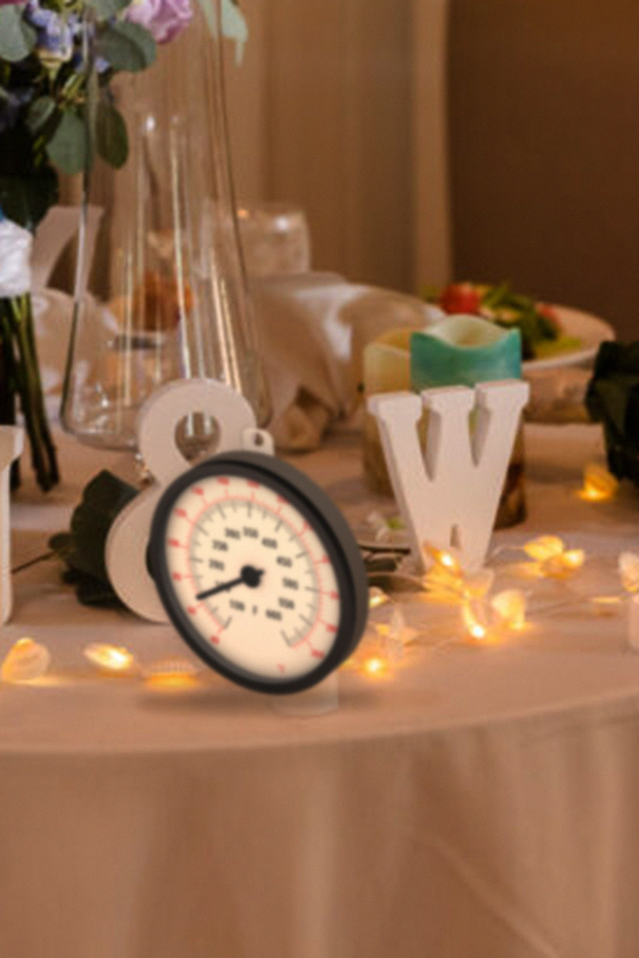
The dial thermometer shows 150 °F
